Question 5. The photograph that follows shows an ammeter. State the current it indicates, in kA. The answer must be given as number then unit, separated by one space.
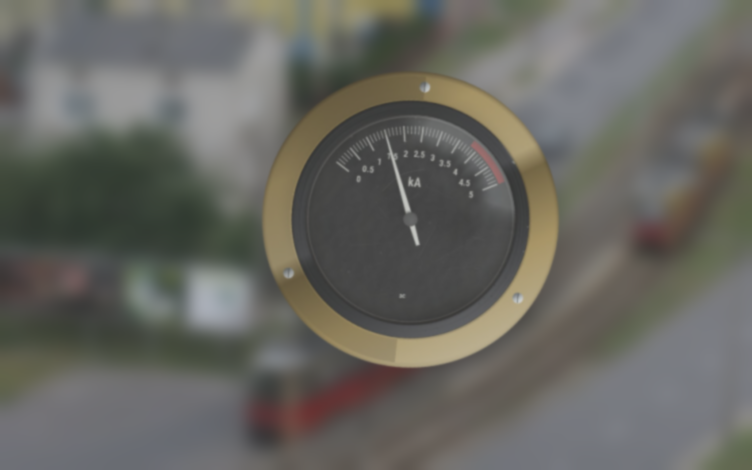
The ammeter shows 1.5 kA
